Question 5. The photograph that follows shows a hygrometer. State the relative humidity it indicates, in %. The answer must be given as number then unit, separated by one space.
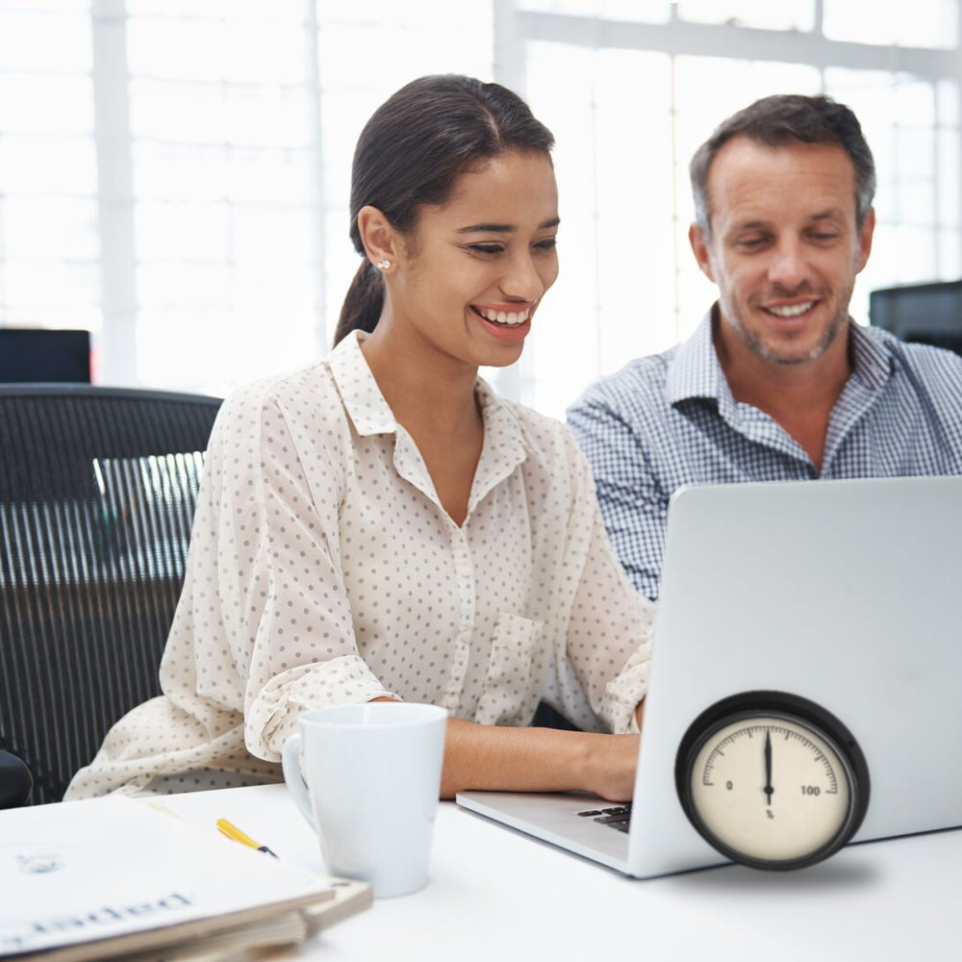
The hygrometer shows 50 %
